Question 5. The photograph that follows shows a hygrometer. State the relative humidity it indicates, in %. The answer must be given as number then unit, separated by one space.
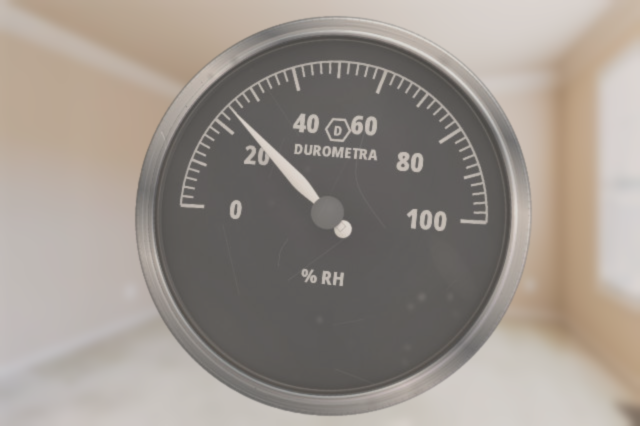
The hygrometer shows 24 %
